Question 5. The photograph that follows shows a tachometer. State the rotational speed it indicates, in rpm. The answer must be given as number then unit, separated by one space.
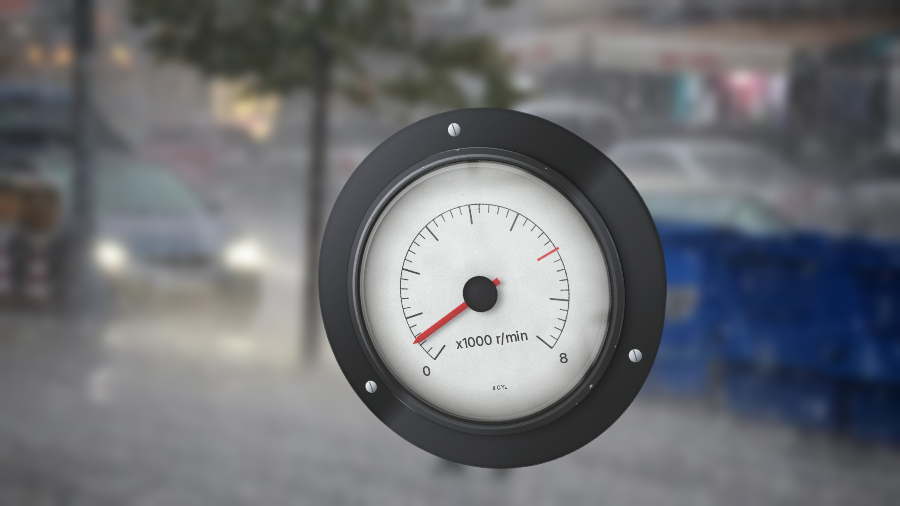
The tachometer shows 500 rpm
